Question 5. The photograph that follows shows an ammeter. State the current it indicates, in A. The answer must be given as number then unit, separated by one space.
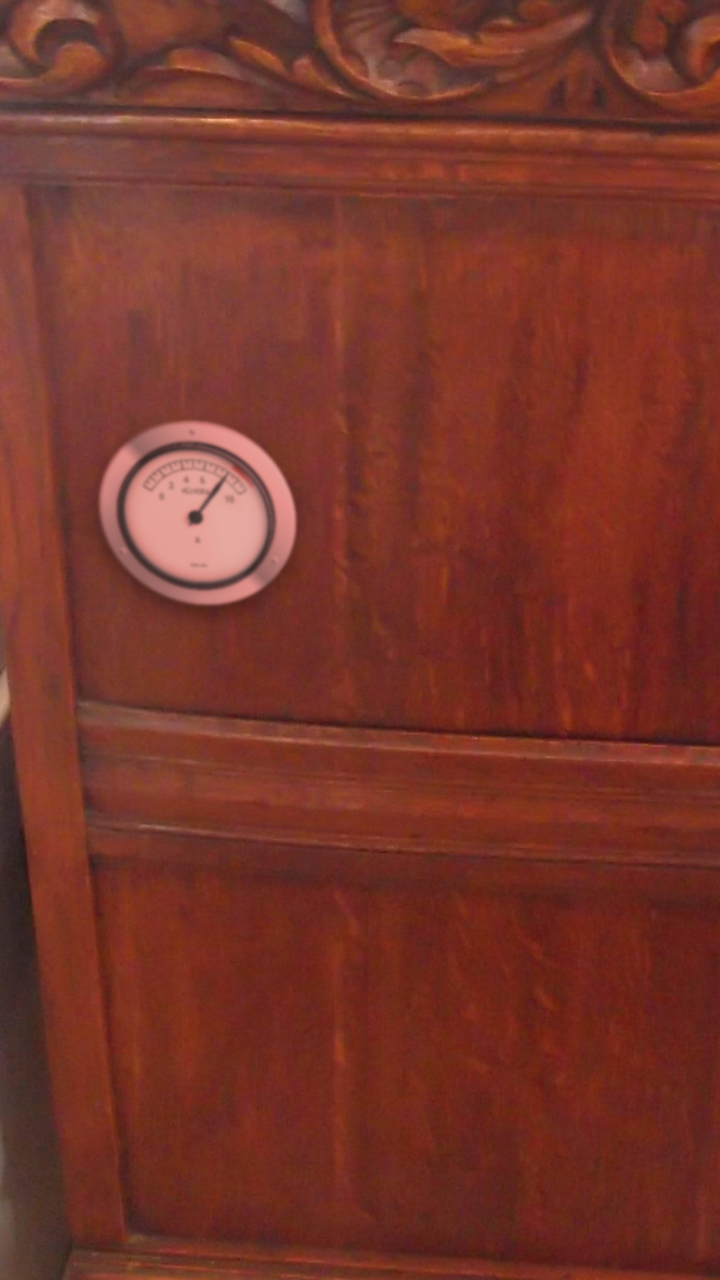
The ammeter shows 8 A
